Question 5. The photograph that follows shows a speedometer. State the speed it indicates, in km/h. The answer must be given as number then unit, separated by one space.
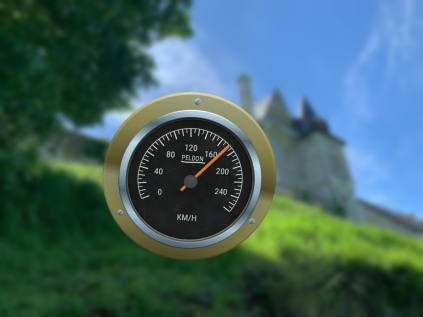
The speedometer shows 170 km/h
